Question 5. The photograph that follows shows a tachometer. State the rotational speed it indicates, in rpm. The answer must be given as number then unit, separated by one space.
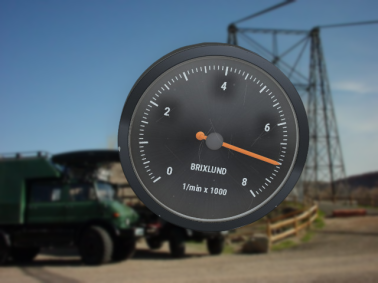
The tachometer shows 7000 rpm
